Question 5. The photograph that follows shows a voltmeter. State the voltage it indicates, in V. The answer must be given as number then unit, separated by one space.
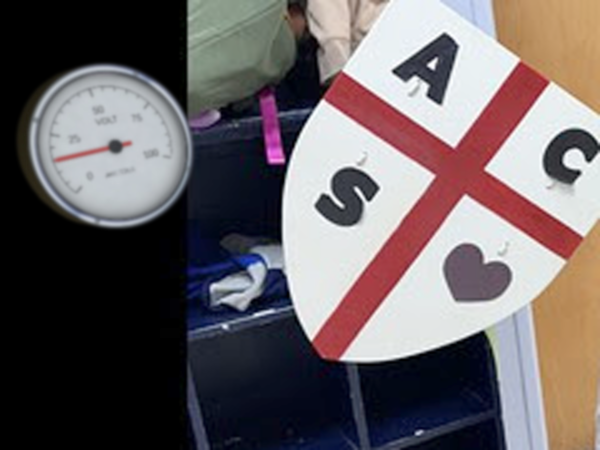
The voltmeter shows 15 V
